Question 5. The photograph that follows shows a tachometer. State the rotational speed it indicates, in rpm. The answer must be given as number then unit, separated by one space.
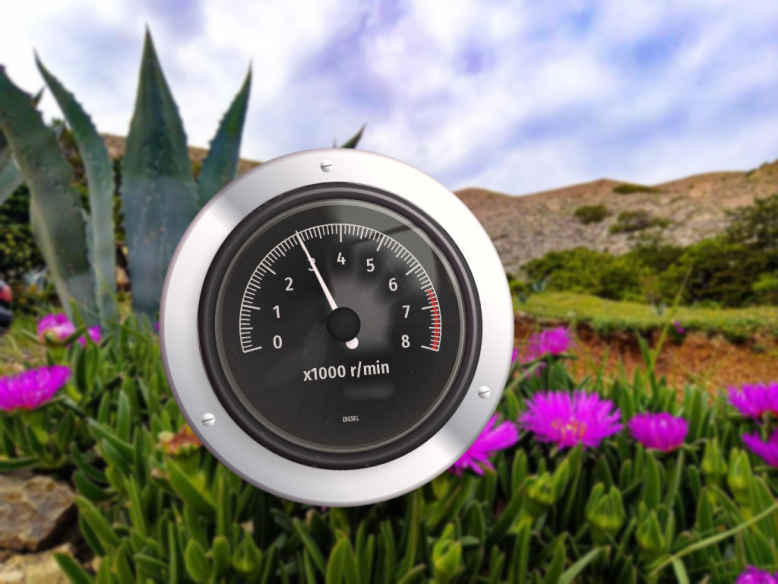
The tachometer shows 3000 rpm
